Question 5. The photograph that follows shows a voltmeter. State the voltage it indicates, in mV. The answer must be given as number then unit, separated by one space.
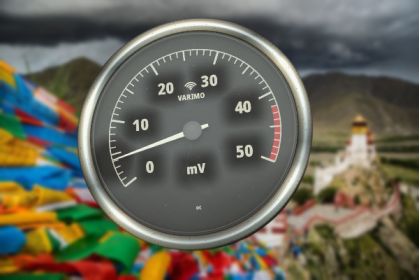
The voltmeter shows 4 mV
